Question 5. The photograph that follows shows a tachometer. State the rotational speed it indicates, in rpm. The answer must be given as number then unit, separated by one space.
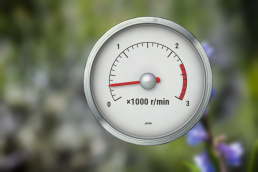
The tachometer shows 300 rpm
